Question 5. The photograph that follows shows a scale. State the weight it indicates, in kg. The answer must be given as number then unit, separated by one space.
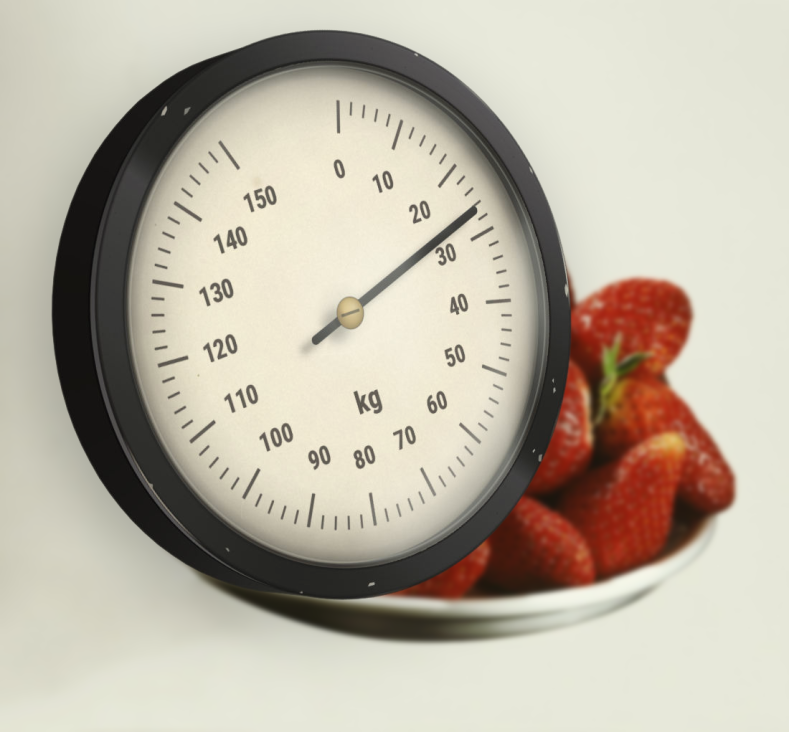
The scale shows 26 kg
